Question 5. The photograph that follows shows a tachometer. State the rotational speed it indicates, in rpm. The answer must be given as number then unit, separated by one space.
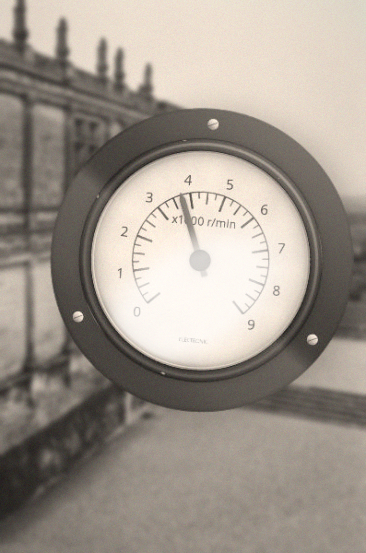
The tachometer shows 3750 rpm
